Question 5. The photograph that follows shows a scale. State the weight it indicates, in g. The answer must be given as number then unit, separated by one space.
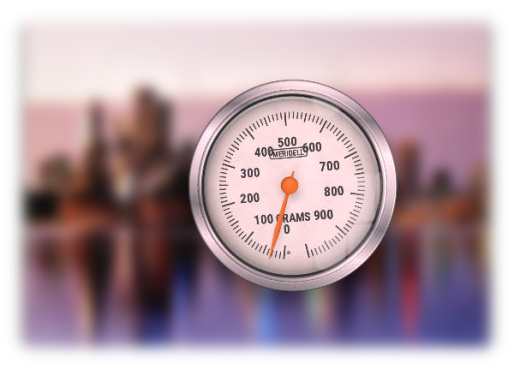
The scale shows 30 g
